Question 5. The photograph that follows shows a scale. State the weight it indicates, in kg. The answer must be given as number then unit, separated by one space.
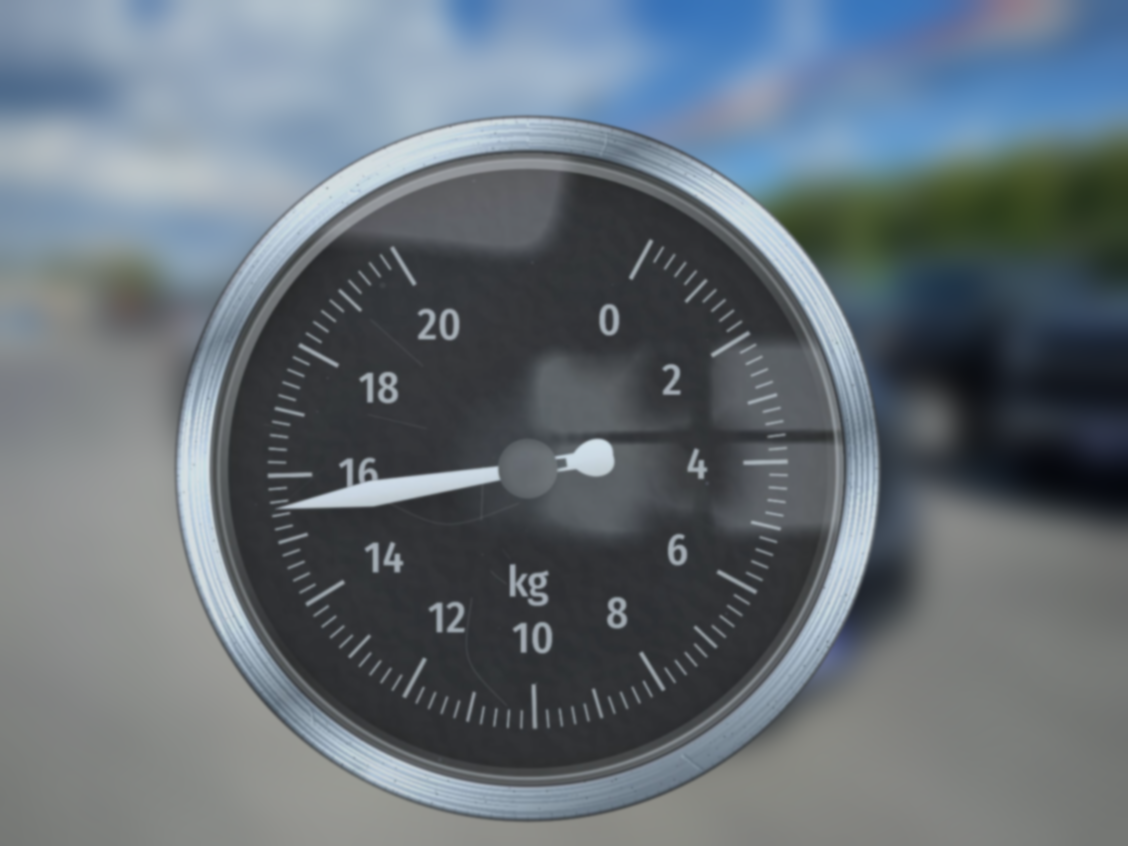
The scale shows 15.5 kg
